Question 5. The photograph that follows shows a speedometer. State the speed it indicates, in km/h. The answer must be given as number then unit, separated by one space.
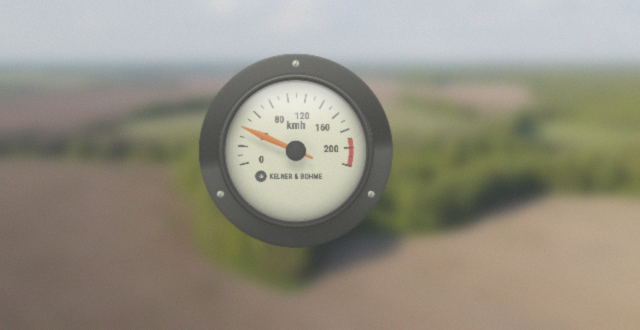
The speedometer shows 40 km/h
